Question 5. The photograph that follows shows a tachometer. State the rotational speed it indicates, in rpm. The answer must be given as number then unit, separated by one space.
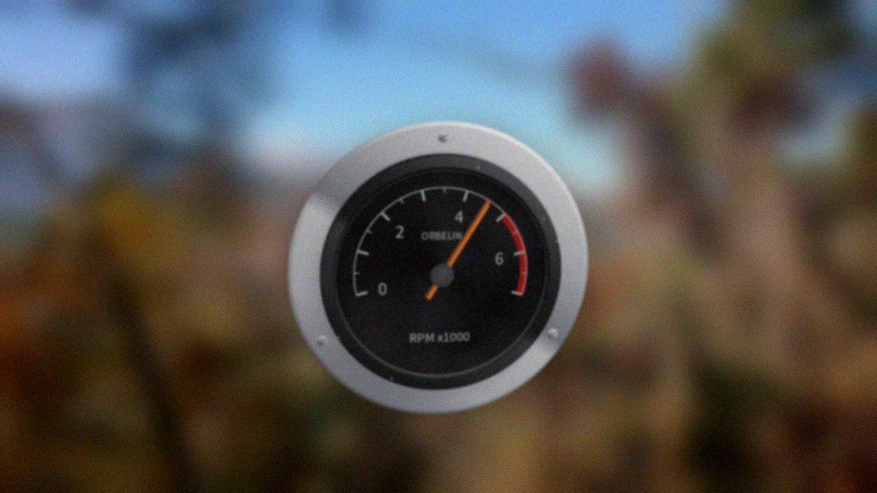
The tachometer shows 4500 rpm
